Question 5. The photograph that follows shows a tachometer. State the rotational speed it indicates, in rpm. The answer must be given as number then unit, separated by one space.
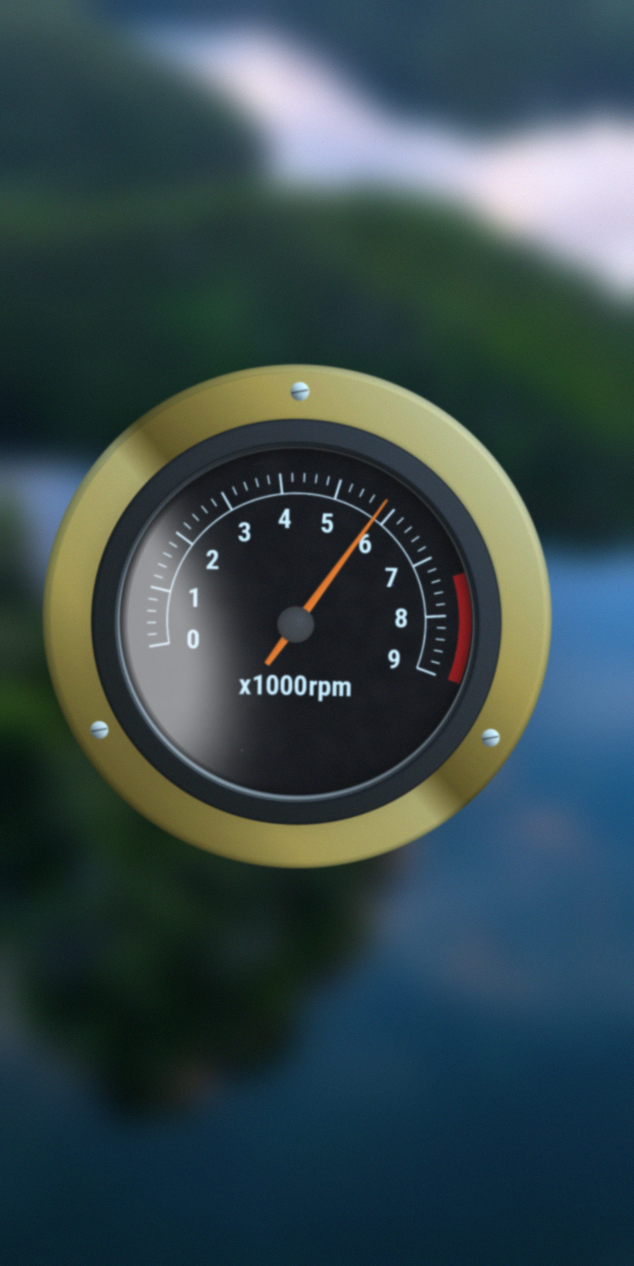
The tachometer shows 5800 rpm
